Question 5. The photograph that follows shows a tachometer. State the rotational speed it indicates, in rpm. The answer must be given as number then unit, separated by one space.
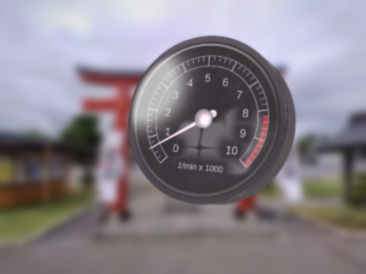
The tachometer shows 600 rpm
